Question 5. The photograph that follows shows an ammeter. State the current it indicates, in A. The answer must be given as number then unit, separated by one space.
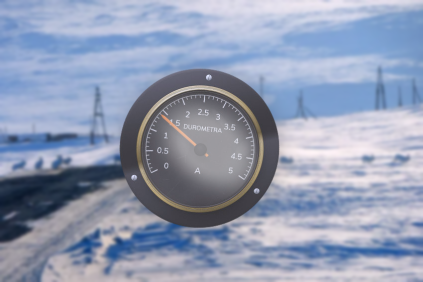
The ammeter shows 1.4 A
